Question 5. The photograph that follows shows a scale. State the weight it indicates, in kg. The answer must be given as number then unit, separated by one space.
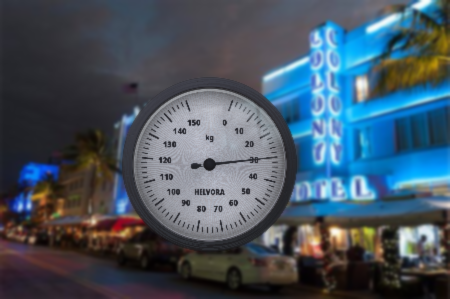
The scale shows 30 kg
